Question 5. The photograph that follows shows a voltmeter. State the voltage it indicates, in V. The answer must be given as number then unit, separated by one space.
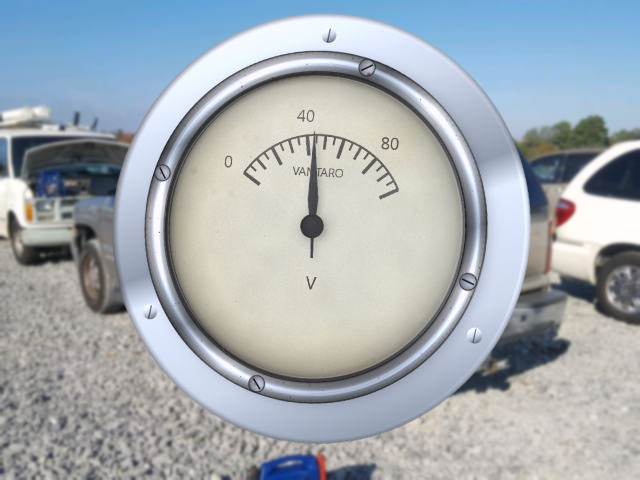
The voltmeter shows 45 V
